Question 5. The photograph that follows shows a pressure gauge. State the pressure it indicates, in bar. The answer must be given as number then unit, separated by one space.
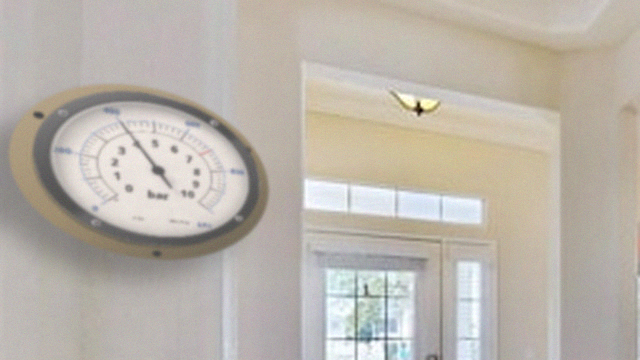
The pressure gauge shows 4 bar
